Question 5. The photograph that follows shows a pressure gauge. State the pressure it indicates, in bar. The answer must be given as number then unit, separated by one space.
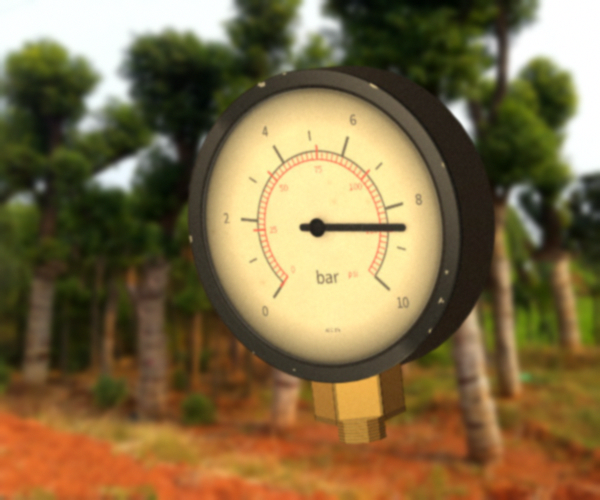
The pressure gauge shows 8.5 bar
